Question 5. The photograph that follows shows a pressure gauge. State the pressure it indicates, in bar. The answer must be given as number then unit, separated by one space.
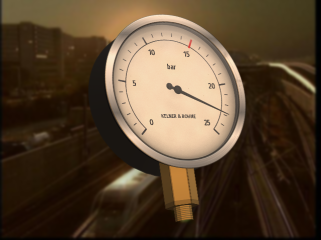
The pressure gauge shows 23 bar
